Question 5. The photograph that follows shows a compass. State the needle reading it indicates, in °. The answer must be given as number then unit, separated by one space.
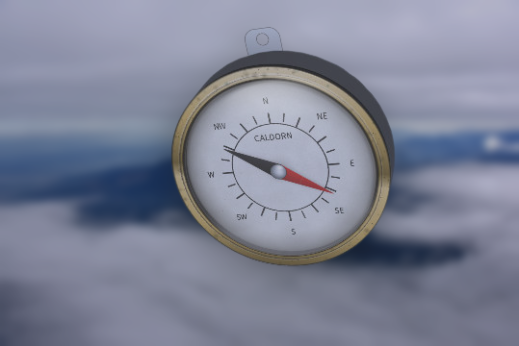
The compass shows 120 °
